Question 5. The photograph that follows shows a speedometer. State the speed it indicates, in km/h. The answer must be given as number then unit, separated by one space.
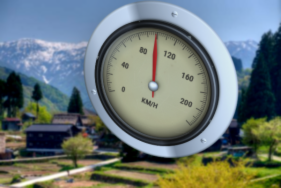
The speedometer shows 100 km/h
